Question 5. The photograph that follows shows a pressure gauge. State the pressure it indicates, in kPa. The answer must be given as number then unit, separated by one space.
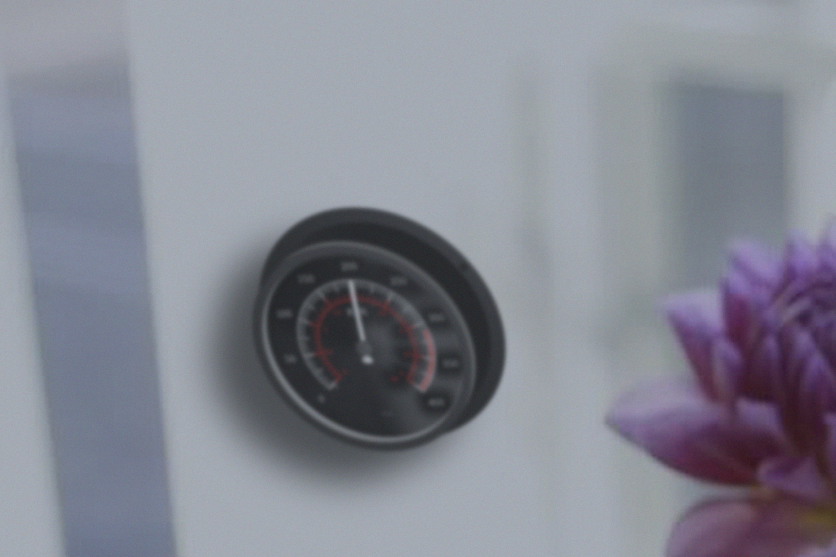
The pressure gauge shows 200 kPa
